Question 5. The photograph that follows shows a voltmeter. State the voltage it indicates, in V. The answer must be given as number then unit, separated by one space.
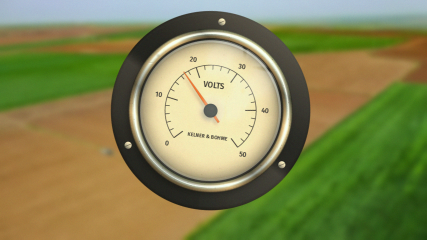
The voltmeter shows 17 V
